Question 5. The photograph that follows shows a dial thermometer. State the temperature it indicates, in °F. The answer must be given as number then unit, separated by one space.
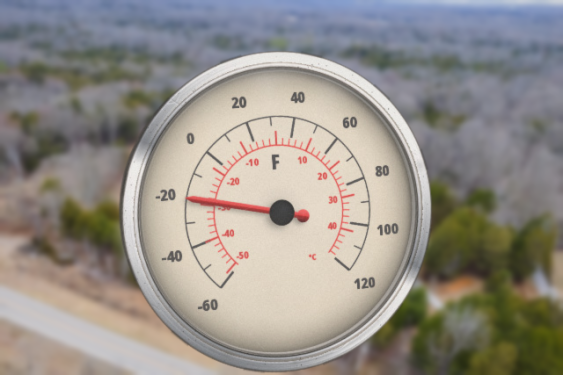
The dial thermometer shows -20 °F
